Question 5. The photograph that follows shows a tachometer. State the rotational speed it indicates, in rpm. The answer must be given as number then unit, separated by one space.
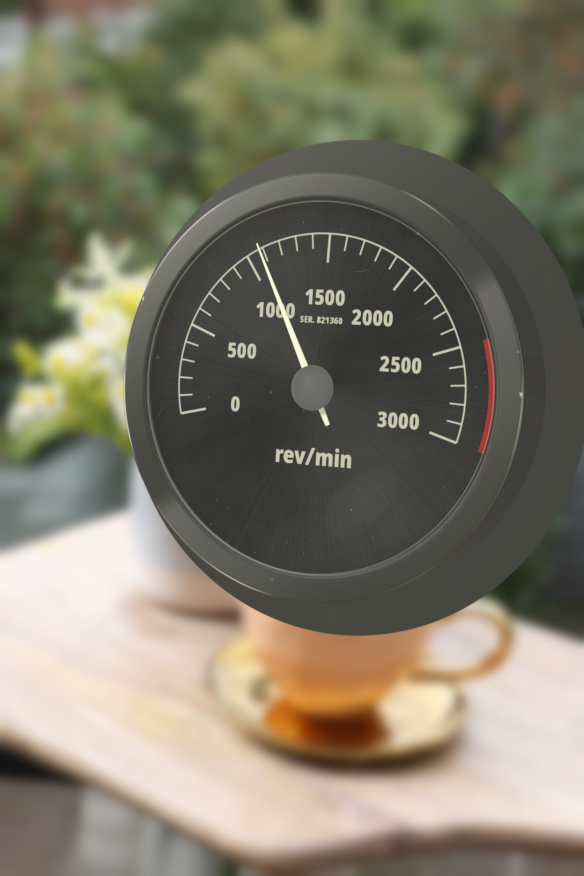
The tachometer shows 1100 rpm
